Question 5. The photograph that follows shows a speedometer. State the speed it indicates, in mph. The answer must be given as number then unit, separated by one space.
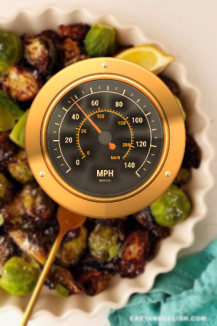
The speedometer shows 47.5 mph
